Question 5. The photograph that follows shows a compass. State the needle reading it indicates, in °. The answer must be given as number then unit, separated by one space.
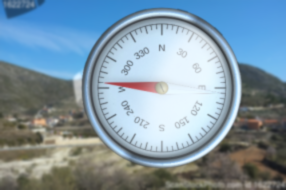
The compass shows 275 °
